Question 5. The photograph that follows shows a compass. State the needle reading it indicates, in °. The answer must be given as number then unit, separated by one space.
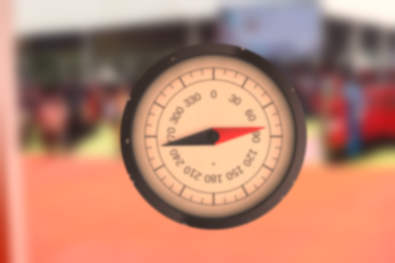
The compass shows 80 °
